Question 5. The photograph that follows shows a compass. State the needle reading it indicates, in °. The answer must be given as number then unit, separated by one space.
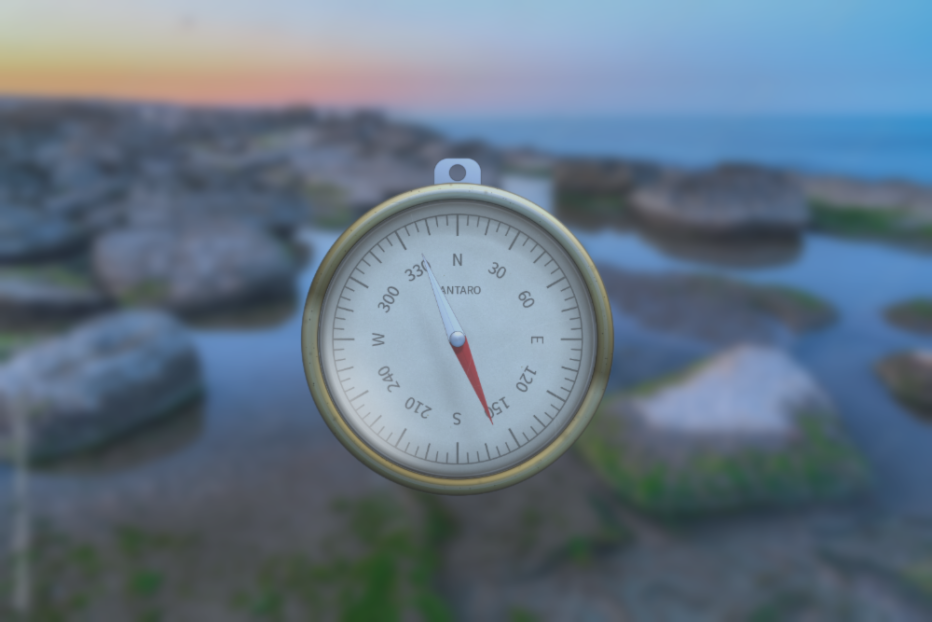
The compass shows 157.5 °
